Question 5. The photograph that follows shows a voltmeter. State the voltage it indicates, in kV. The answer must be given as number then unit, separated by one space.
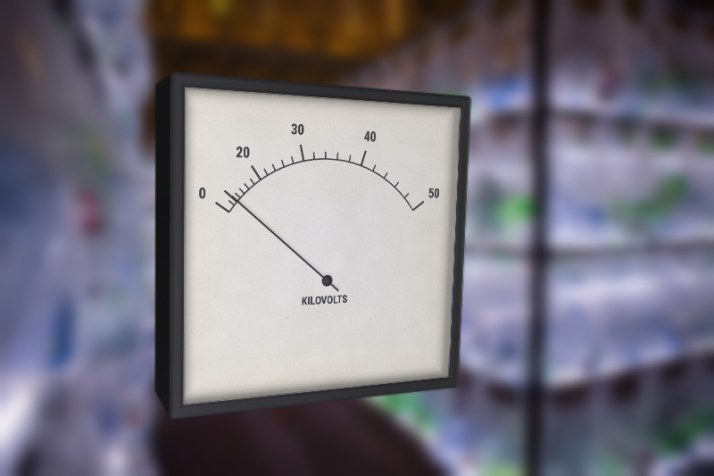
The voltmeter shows 10 kV
